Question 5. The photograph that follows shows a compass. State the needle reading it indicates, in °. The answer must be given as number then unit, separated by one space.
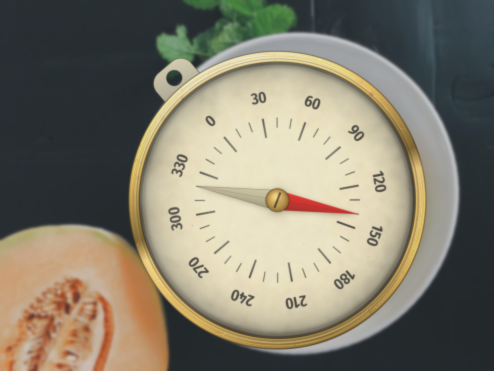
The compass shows 140 °
